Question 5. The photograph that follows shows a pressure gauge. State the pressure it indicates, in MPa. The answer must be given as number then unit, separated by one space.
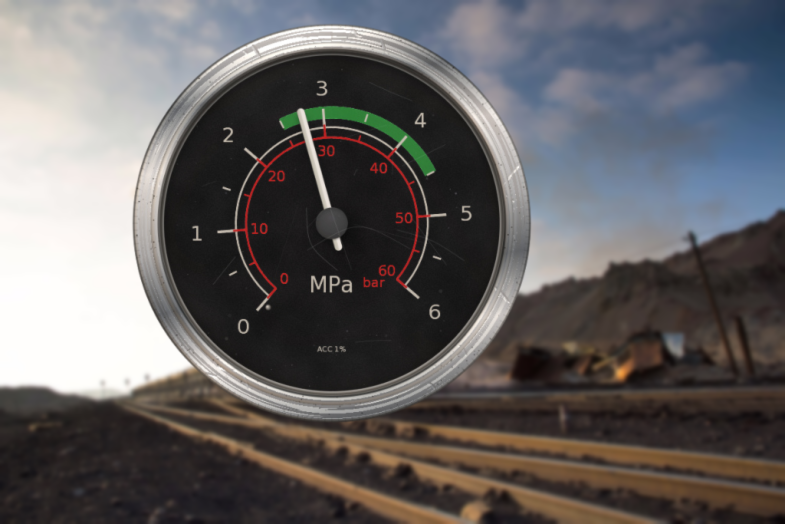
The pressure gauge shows 2.75 MPa
